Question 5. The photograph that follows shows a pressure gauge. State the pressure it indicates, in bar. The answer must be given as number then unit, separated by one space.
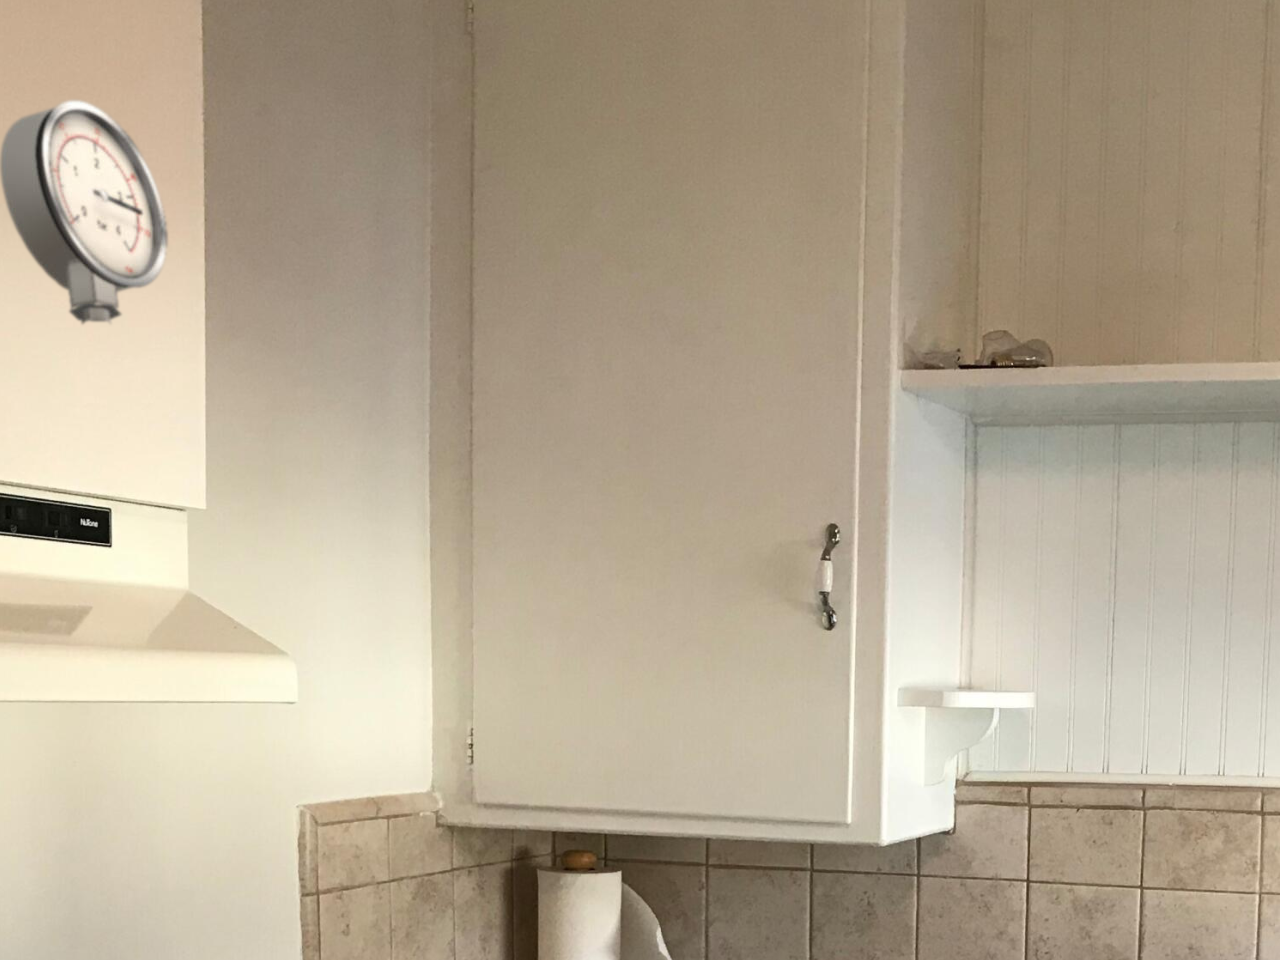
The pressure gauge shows 3.25 bar
